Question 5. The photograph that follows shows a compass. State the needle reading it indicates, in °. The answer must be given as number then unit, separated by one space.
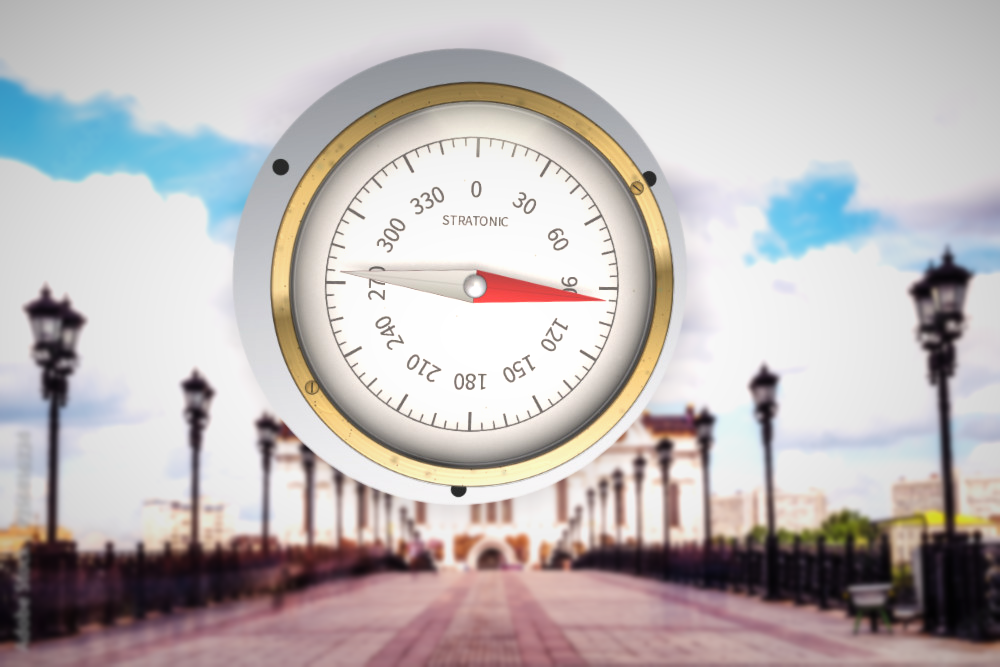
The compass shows 95 °
